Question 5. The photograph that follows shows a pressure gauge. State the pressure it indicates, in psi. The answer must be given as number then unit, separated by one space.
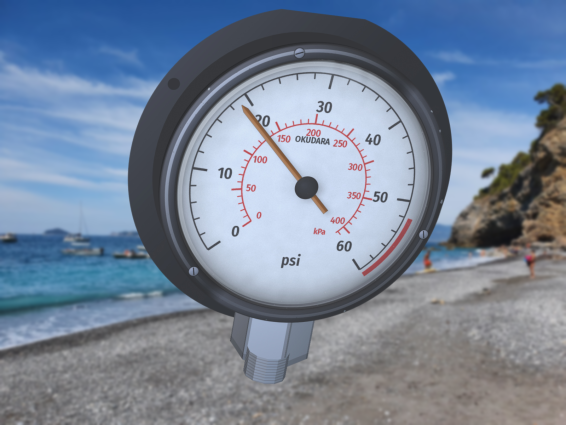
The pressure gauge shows 19 psi
